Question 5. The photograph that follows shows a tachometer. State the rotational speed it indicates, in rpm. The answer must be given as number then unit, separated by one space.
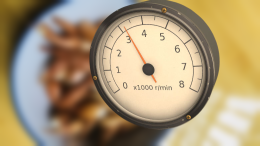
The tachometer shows 3250 rpm
